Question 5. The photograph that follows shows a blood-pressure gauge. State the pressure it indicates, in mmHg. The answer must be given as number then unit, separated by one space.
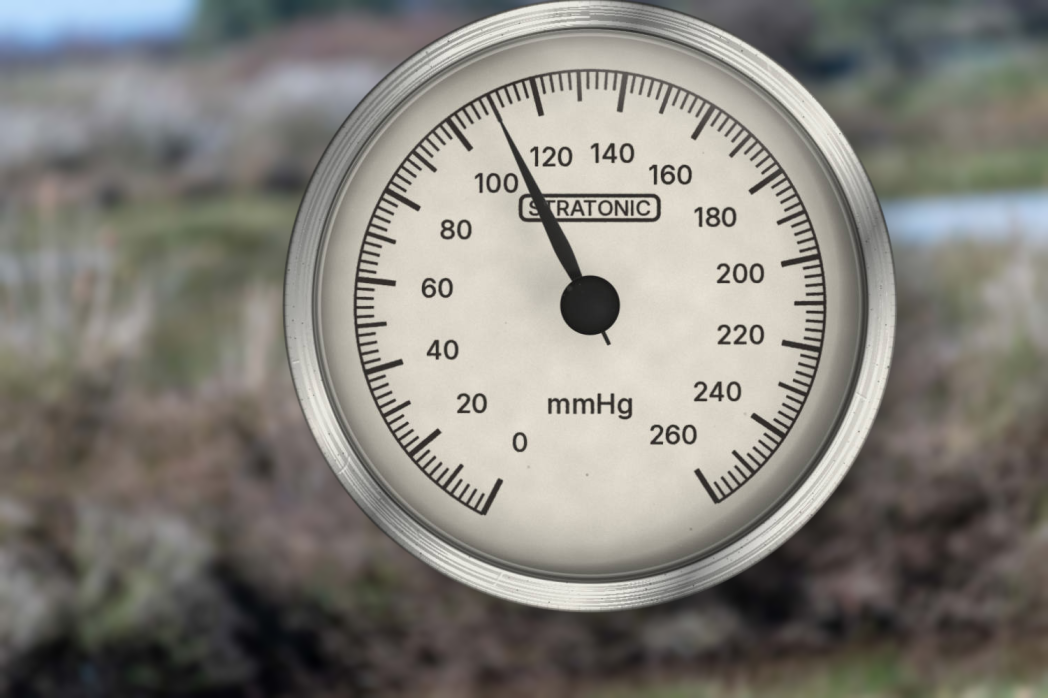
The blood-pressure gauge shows 110 mmHg
